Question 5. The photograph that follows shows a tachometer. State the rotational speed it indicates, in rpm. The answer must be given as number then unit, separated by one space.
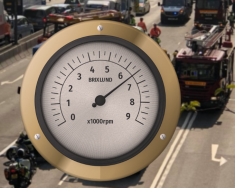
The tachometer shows 6500 rpm
